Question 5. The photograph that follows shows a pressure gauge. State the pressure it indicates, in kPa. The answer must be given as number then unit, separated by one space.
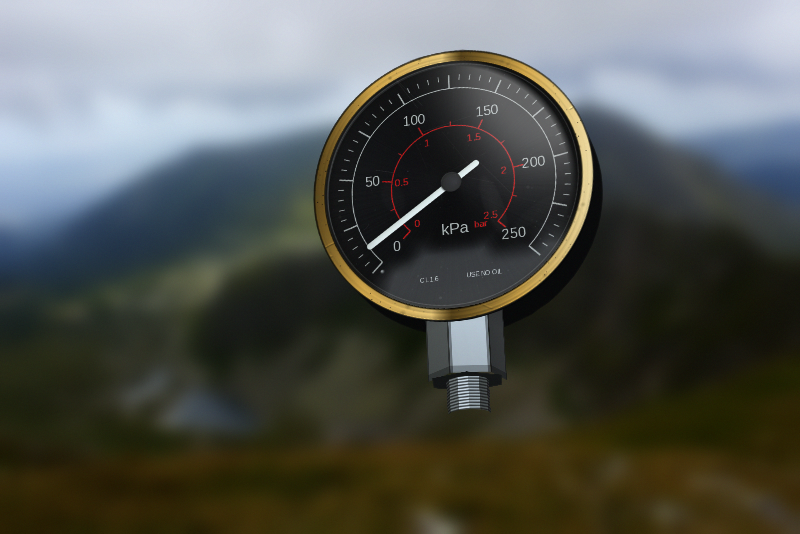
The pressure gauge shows 10 kPa
